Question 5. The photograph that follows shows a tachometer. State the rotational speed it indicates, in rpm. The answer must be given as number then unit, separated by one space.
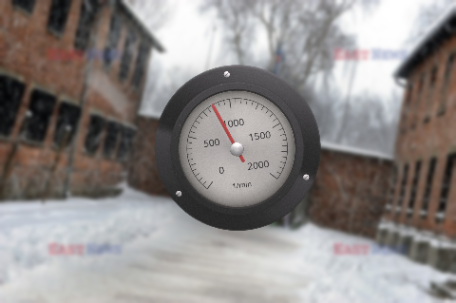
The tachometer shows 850 rpm
